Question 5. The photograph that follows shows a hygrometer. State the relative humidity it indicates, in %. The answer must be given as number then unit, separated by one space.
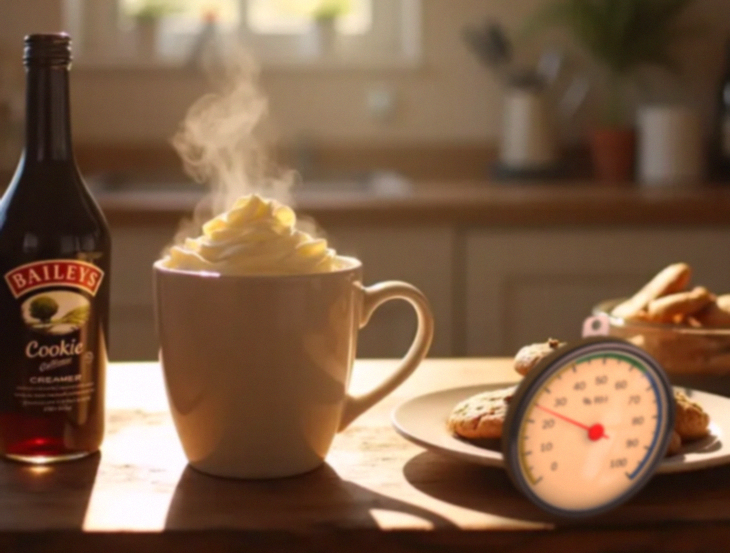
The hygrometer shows 25 %
